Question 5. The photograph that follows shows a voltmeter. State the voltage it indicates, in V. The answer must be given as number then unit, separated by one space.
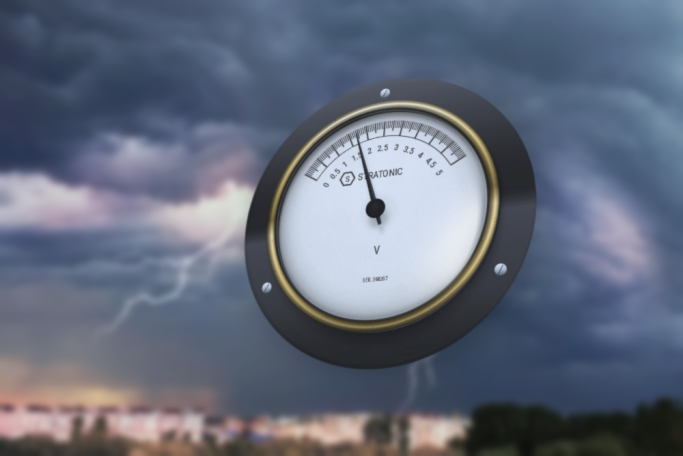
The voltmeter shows 1.75 V
